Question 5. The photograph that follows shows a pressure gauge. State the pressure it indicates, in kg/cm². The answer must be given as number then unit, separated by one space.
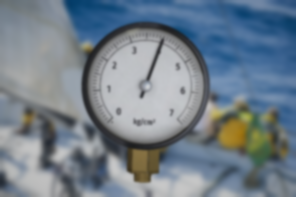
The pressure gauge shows 4 kg/cm²
